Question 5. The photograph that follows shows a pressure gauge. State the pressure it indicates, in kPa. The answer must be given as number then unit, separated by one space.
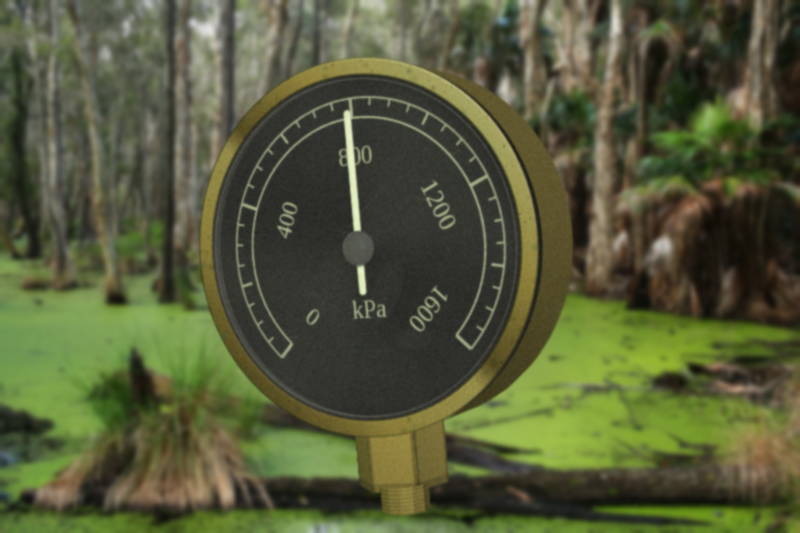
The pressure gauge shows 800 kPa
